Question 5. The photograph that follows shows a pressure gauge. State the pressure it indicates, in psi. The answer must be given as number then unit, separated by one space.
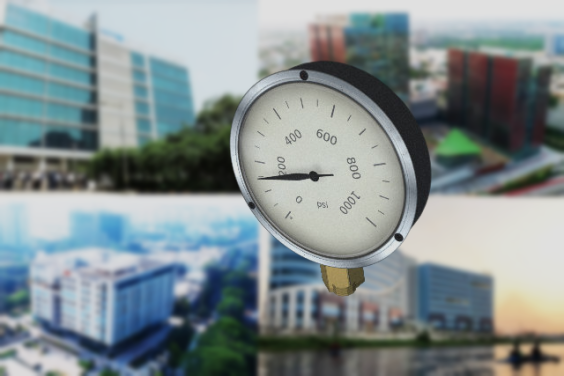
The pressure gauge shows 150 psi
